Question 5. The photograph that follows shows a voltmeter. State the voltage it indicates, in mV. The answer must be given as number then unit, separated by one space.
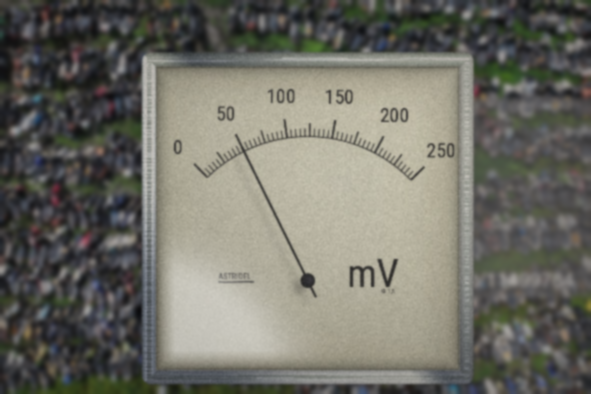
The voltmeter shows 50 mV
